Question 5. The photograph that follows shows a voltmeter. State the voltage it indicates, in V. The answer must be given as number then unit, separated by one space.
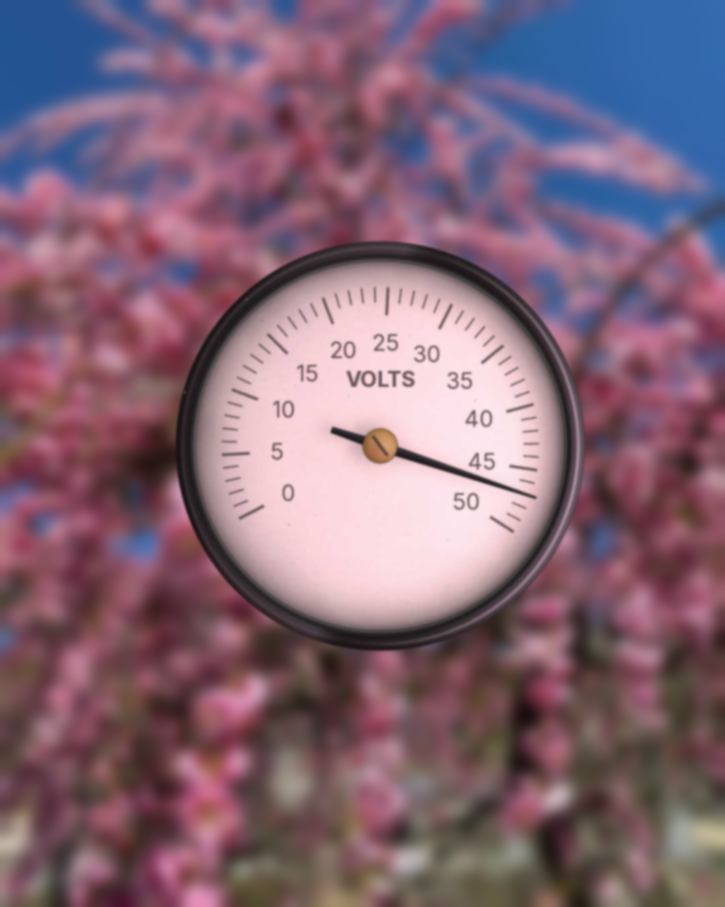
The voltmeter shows 47 V
